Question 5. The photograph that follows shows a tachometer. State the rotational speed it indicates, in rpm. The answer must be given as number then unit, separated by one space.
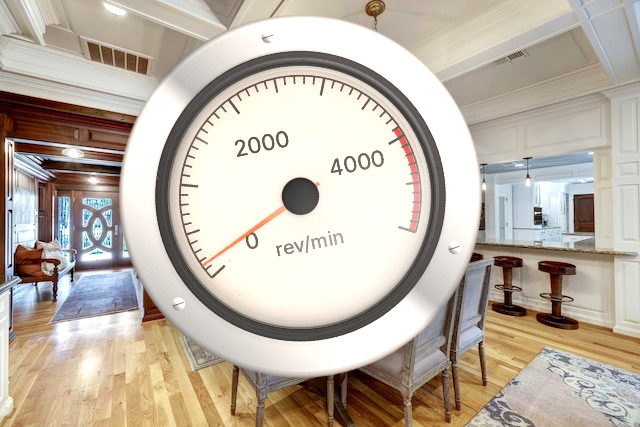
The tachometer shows 150 rpm
